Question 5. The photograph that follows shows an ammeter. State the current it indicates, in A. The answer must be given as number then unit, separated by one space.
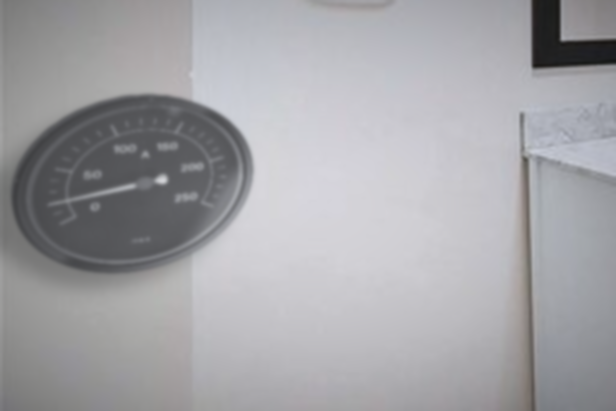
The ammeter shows 20 A
